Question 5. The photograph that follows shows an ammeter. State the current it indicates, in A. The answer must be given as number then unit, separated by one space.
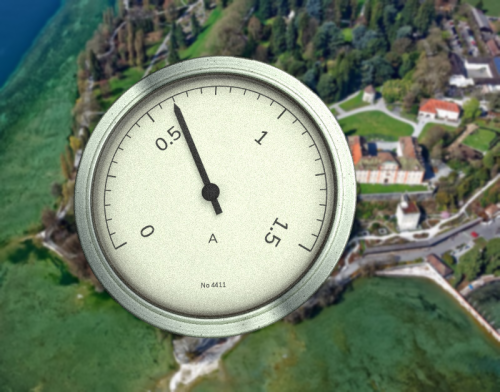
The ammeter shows 0.6 A
